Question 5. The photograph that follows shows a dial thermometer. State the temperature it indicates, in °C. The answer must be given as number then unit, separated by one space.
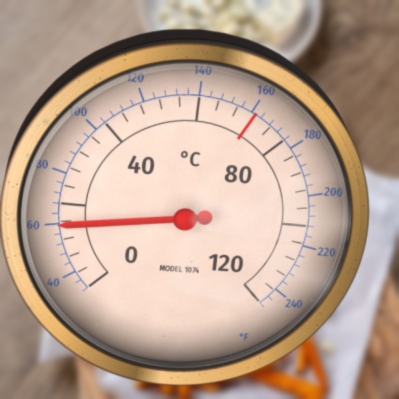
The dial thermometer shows 16 °C
